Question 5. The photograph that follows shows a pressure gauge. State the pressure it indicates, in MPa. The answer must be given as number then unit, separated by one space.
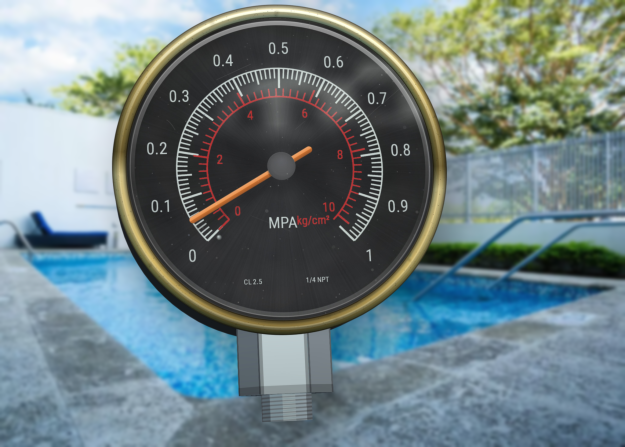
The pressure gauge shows 0.05 MPa
